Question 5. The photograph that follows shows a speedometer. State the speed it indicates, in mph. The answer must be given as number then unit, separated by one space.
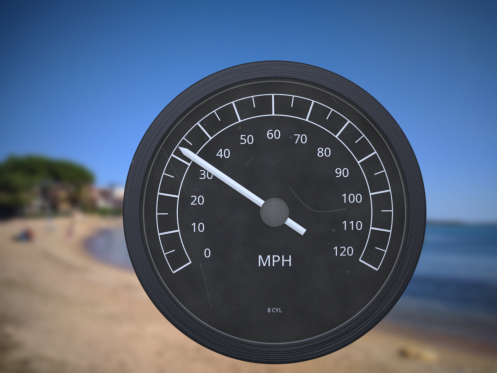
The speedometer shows 32.5 mph
